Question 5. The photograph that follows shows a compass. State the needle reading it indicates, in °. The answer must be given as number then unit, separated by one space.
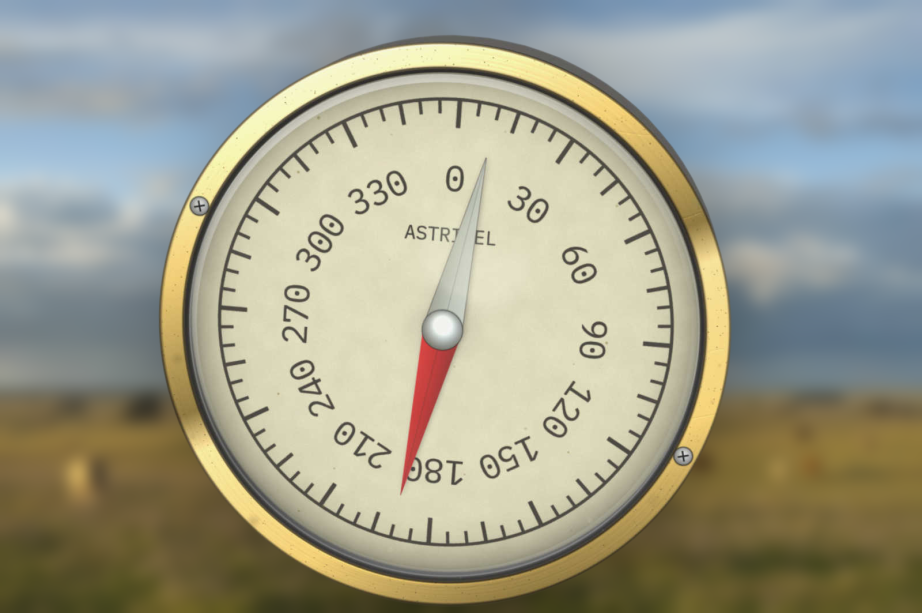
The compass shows 190 °
